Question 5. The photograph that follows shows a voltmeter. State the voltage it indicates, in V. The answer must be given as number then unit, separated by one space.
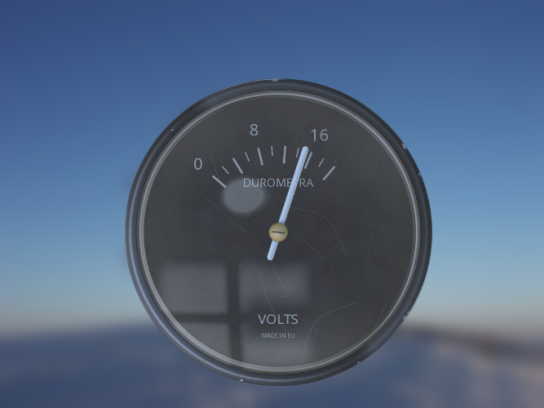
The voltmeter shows 15 V
